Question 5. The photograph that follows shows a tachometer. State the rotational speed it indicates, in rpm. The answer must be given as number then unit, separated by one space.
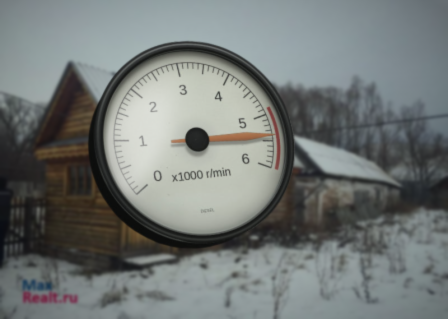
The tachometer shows 5400 rpm
